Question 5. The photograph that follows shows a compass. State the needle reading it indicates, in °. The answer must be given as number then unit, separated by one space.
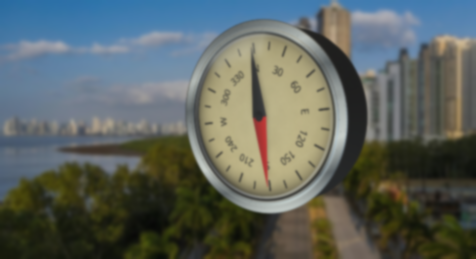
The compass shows 180 °
